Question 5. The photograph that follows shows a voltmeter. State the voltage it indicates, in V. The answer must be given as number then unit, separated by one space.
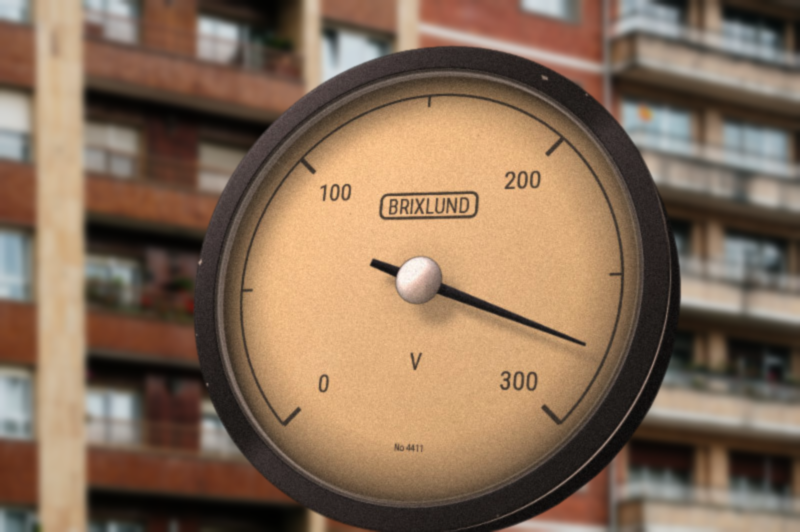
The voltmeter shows 275 V
